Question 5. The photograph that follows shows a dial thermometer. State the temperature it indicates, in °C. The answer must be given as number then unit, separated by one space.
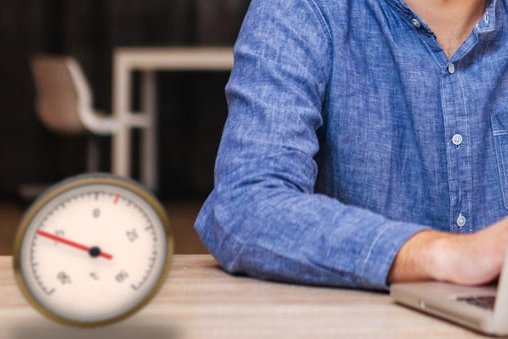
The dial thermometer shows -25 °C
